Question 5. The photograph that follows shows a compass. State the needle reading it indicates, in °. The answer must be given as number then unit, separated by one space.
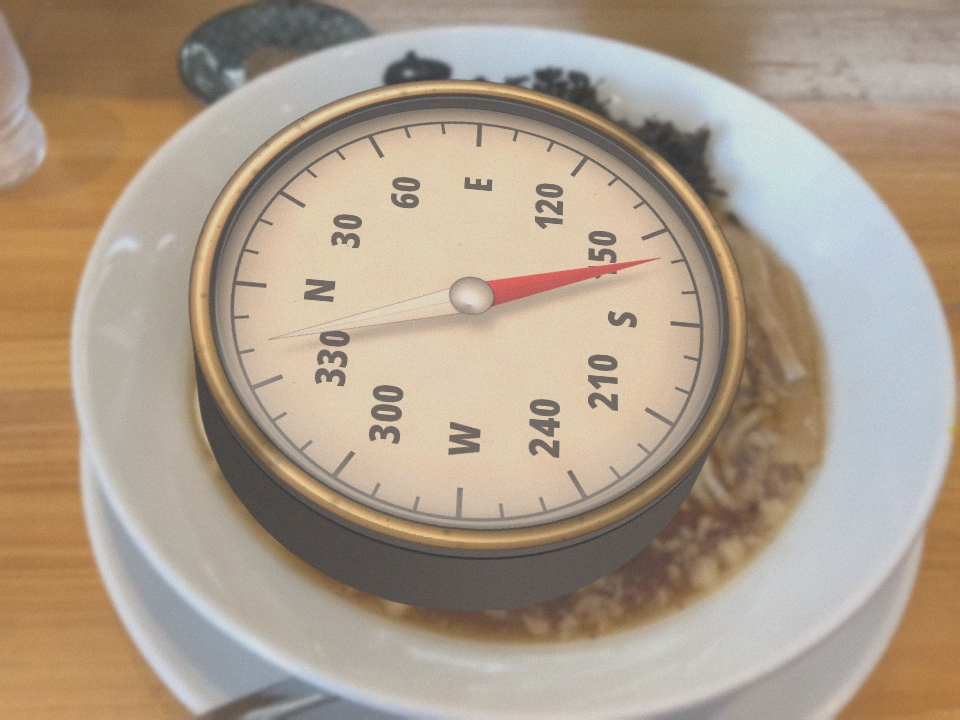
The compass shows 160 °
